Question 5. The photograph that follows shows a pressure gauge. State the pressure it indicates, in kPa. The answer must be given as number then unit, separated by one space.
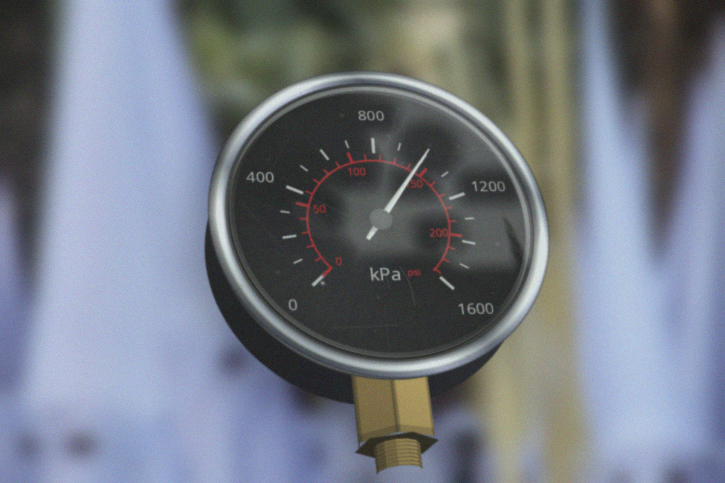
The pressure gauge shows 1000 kPa
